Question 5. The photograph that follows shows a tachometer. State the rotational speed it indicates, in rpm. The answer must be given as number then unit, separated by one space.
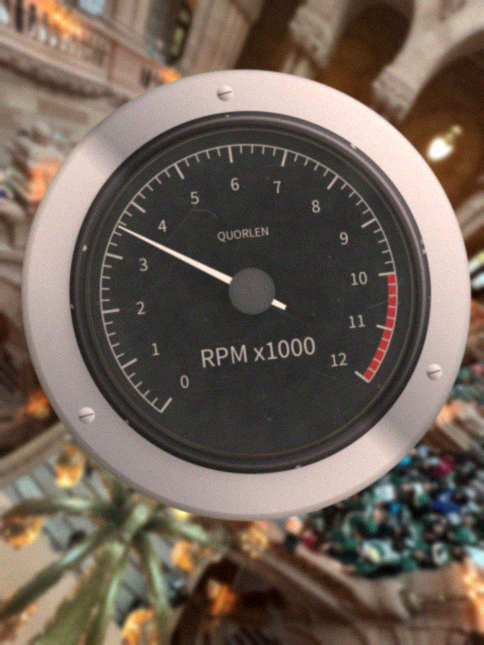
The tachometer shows 3500 rpm
